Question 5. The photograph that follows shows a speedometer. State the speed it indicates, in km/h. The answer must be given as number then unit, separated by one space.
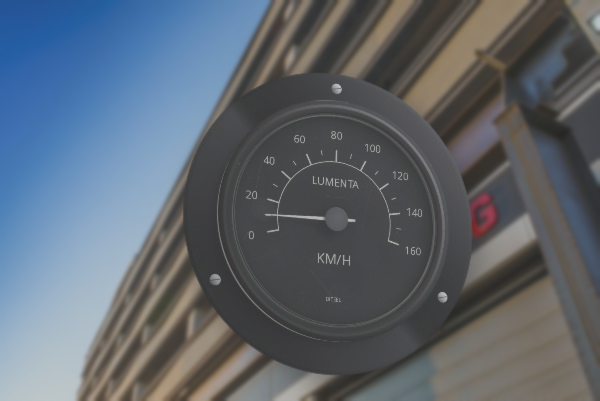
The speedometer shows 10 km/h
